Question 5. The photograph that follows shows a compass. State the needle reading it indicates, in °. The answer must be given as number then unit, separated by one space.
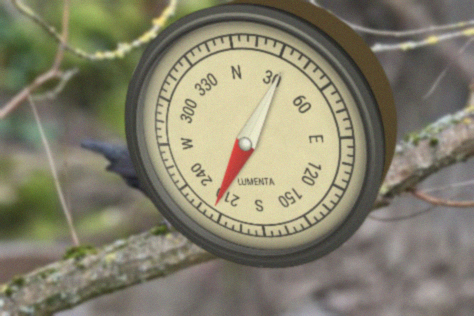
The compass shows 215 °
